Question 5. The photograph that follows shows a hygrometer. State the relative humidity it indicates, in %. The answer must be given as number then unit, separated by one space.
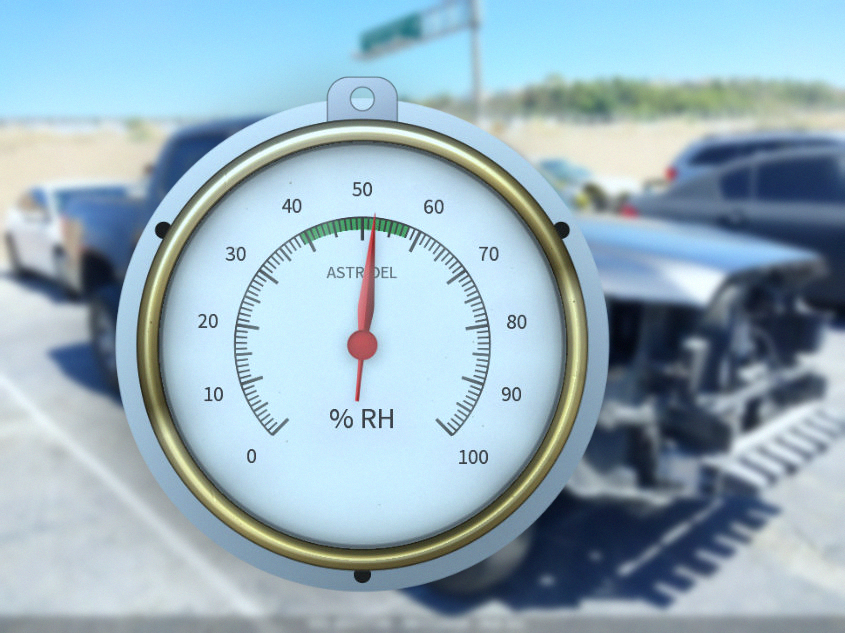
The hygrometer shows 52 %
